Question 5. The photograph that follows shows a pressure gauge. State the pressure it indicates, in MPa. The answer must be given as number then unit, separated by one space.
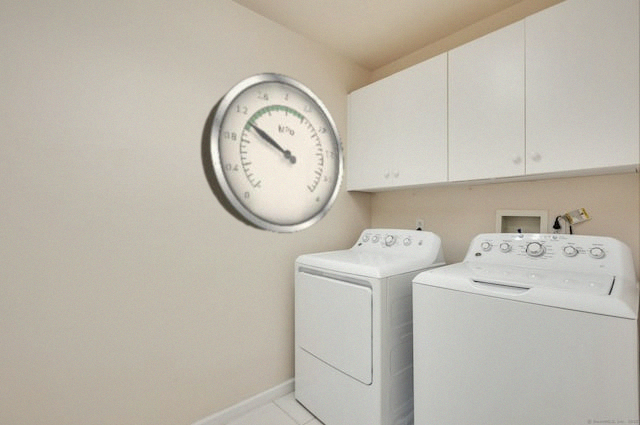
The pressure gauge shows 1.1 MPa
